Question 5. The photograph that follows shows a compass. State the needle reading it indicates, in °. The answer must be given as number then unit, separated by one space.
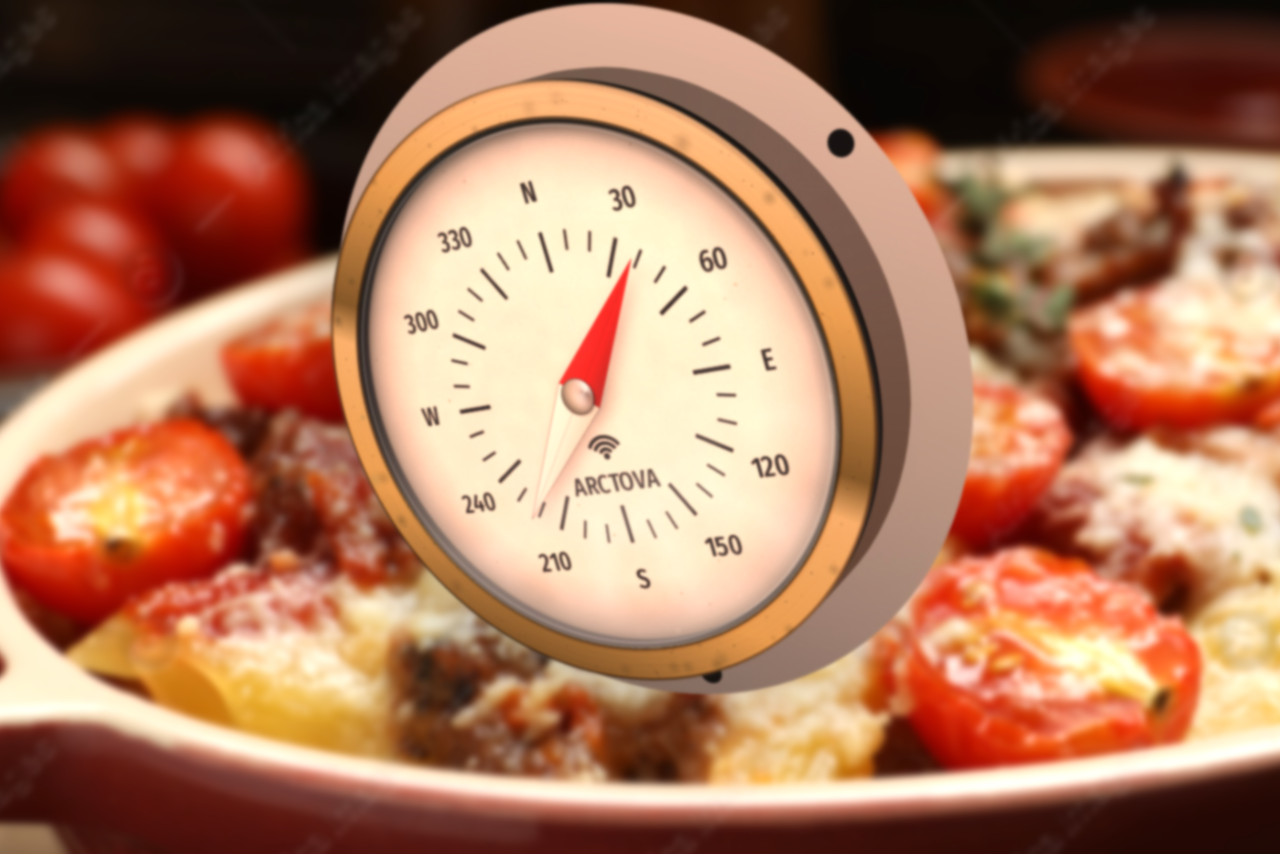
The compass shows 40 °
